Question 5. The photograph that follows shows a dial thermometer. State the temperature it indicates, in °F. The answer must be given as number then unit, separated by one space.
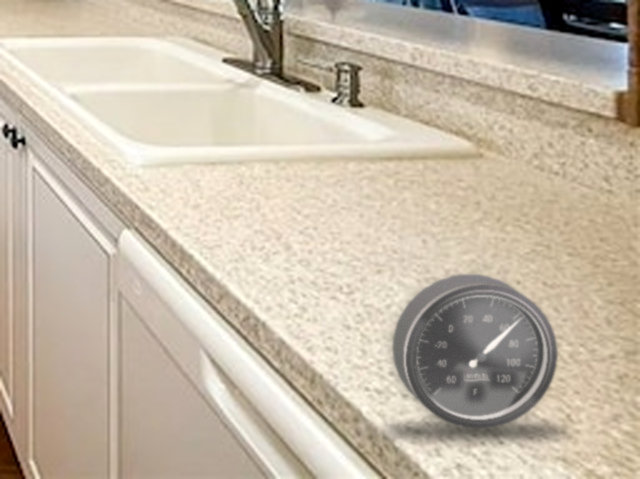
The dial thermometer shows 60 °F
